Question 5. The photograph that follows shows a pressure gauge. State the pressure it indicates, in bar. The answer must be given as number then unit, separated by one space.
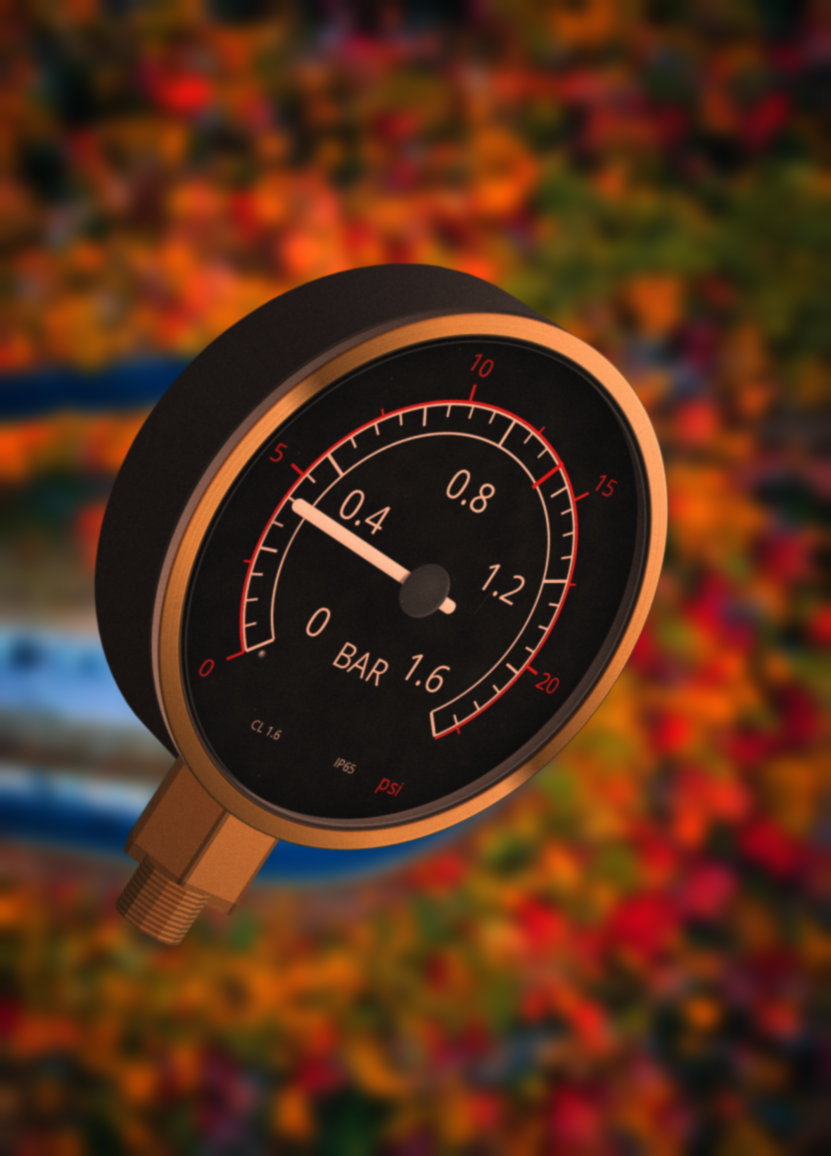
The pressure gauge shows 0.3 bar
